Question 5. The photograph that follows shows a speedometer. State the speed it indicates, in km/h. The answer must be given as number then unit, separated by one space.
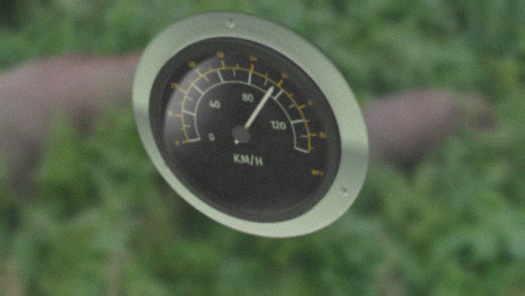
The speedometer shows 95 km/h
